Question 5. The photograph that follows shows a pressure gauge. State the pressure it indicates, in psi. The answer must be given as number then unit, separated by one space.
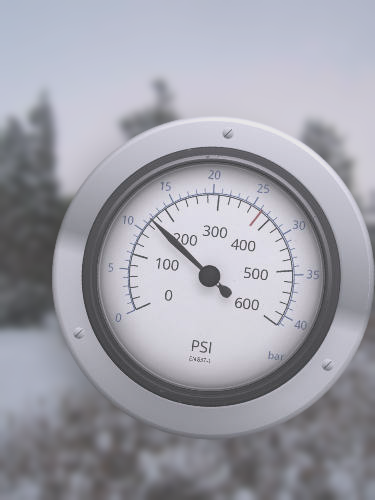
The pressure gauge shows 170 psi
